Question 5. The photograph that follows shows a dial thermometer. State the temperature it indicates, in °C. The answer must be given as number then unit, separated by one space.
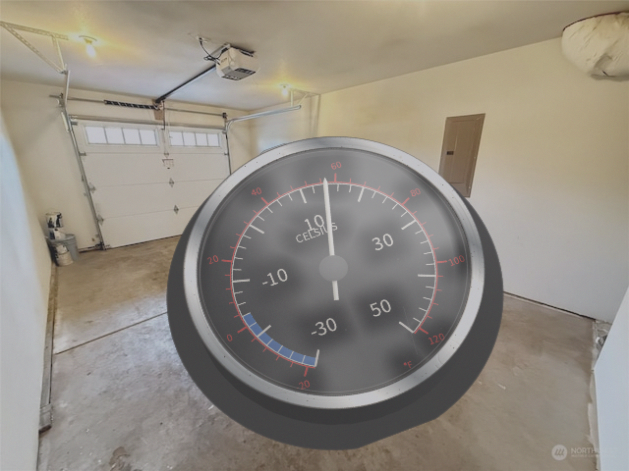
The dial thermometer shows 14 °C
